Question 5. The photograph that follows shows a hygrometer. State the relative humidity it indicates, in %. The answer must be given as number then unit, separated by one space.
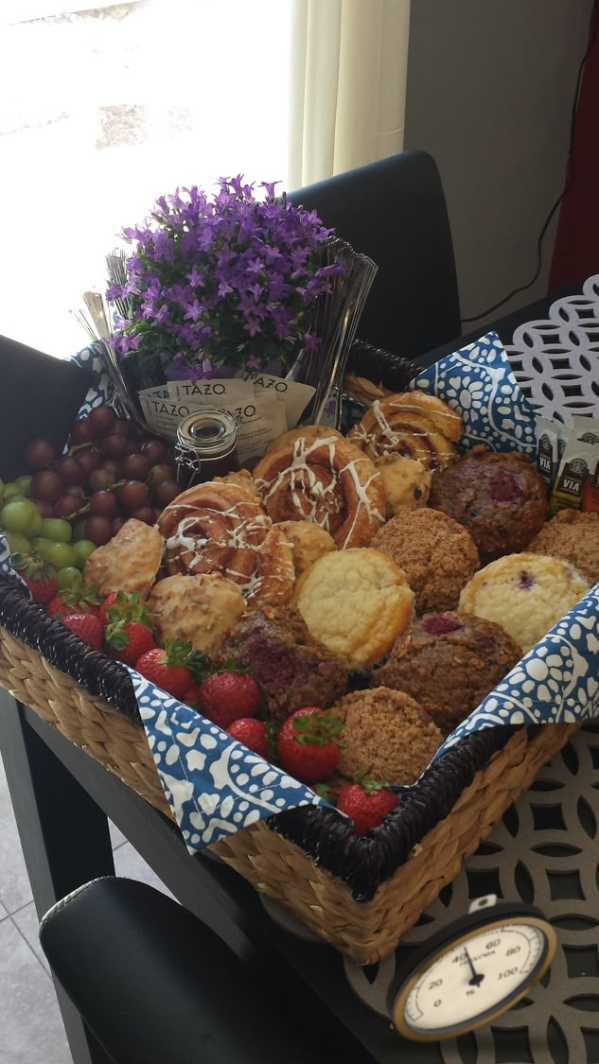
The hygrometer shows 44 %
